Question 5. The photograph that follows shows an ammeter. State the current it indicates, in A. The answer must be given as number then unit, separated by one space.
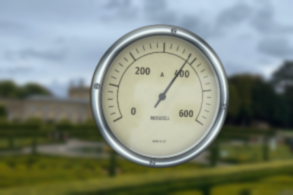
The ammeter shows 380 A
